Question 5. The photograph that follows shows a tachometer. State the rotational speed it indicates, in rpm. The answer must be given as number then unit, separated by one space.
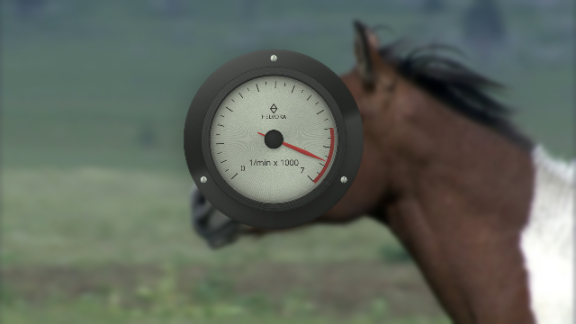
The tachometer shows 6375 rpm
